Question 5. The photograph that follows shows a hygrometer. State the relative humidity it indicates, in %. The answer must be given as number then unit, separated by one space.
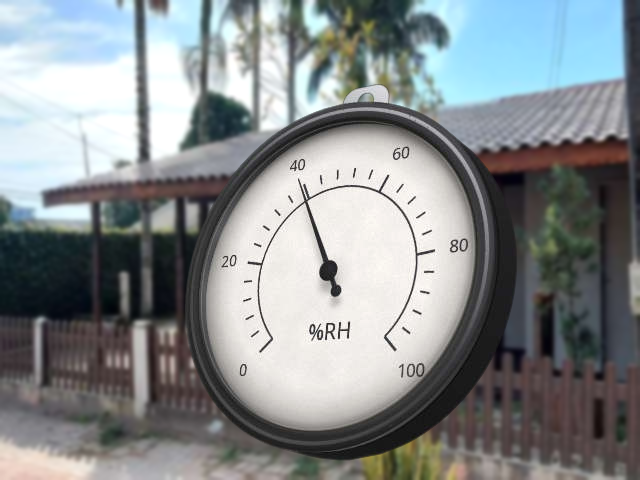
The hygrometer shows 40 %
